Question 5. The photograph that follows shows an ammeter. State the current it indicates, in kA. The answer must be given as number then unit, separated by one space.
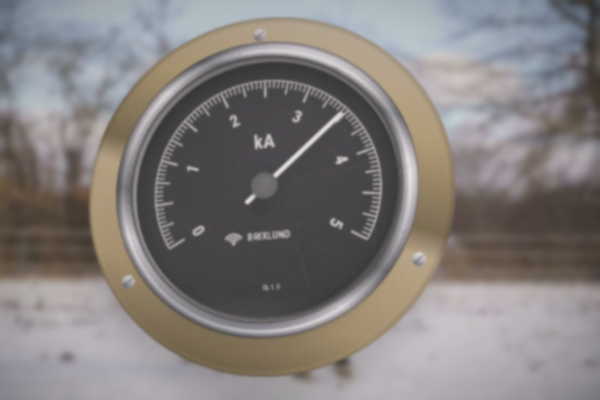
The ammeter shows 3.5 kA
